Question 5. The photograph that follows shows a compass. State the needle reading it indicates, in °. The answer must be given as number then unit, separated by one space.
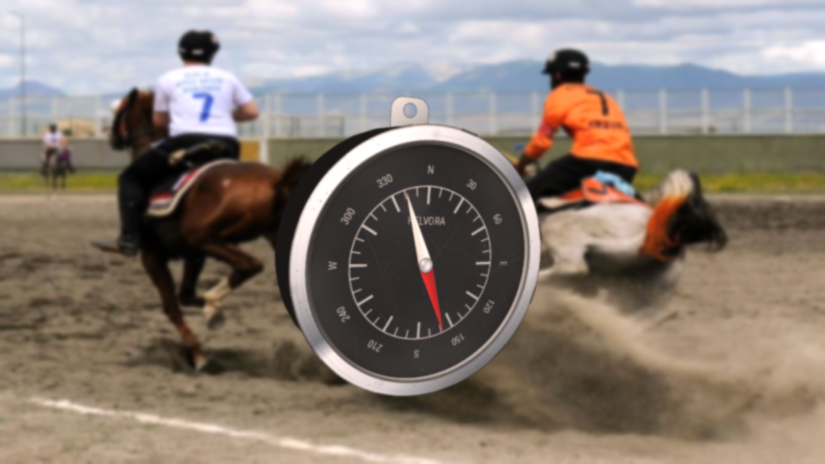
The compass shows 160 °
